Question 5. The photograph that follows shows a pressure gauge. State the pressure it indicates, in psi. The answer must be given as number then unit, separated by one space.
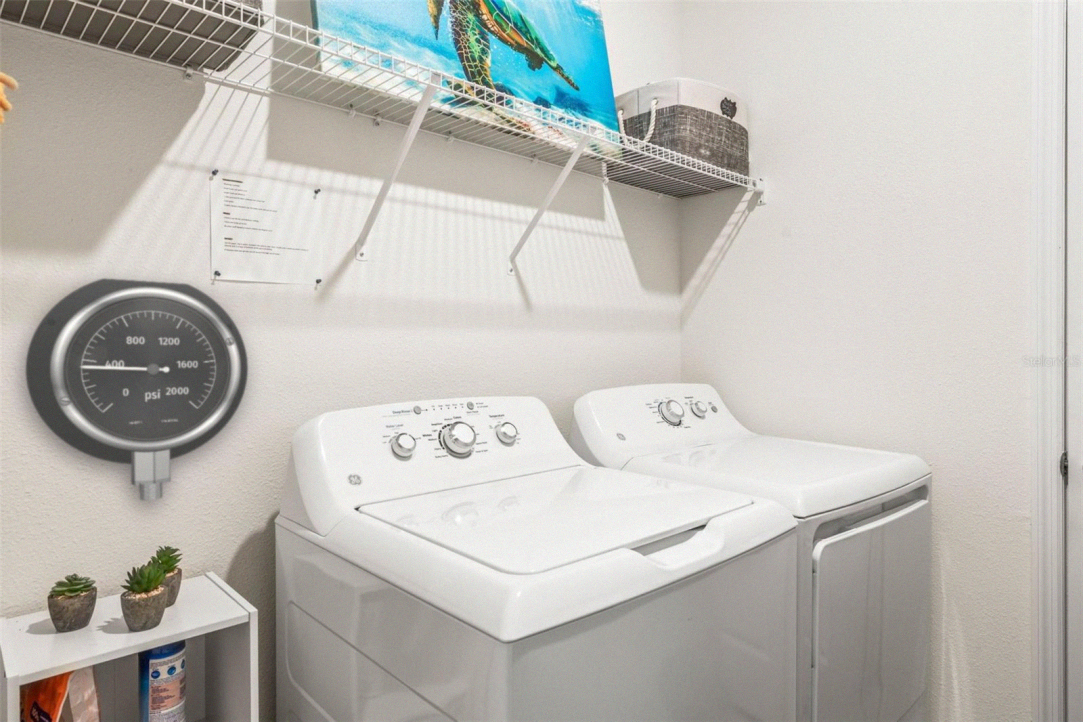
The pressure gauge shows 350 psi
